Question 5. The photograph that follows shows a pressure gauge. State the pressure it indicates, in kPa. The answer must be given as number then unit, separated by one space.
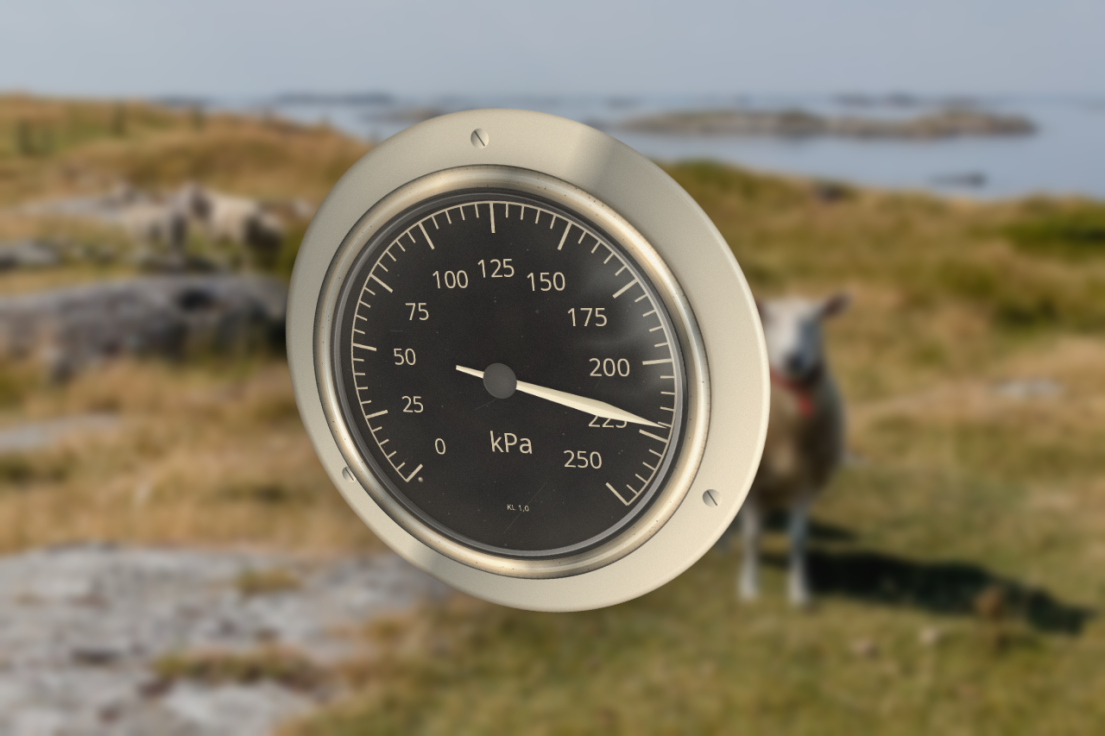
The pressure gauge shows 220 kPa
